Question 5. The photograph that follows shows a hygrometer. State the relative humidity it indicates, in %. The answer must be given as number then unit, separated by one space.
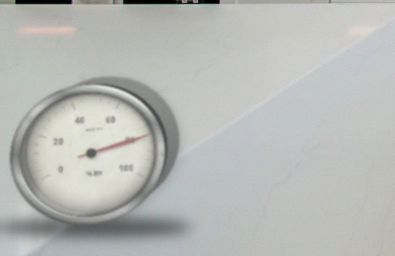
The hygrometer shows 80 %
